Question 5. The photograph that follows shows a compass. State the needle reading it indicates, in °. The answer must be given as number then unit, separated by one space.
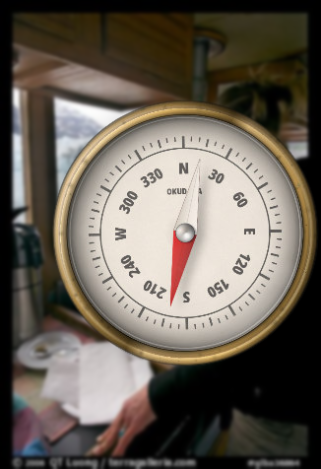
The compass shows 192.5 °
